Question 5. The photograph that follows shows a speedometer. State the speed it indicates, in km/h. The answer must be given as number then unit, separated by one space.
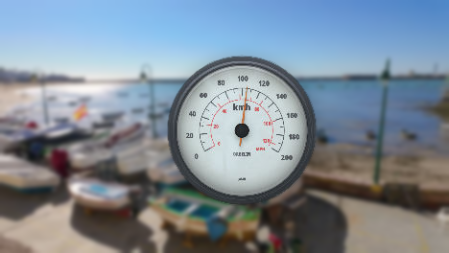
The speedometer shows 105 km/h
